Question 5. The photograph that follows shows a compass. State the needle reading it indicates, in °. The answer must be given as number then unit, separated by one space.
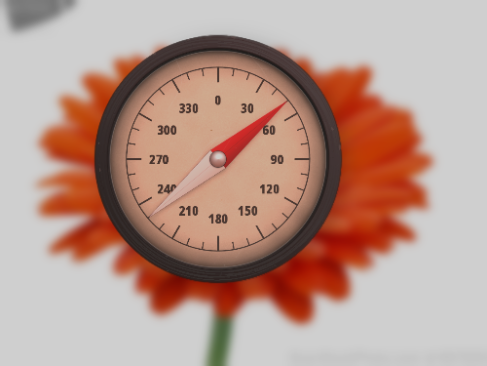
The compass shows 50 °
